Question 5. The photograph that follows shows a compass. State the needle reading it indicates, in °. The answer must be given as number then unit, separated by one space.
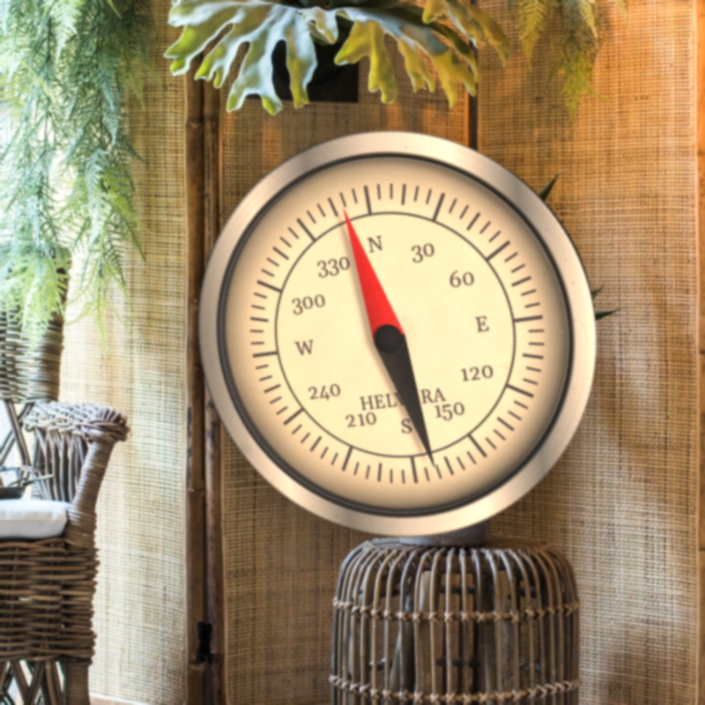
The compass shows 350 °
